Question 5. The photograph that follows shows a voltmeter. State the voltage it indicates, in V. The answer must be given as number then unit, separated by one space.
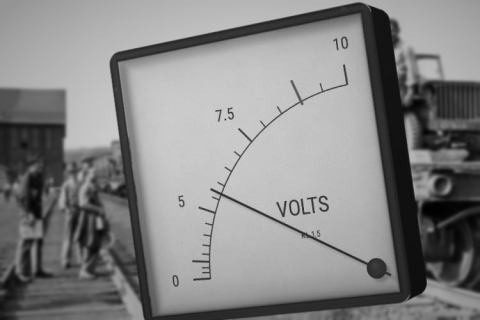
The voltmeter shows 5.75 V
